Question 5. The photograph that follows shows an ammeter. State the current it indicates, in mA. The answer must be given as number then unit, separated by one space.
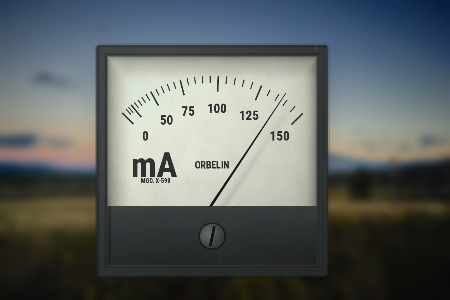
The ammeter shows 137.5 mA
